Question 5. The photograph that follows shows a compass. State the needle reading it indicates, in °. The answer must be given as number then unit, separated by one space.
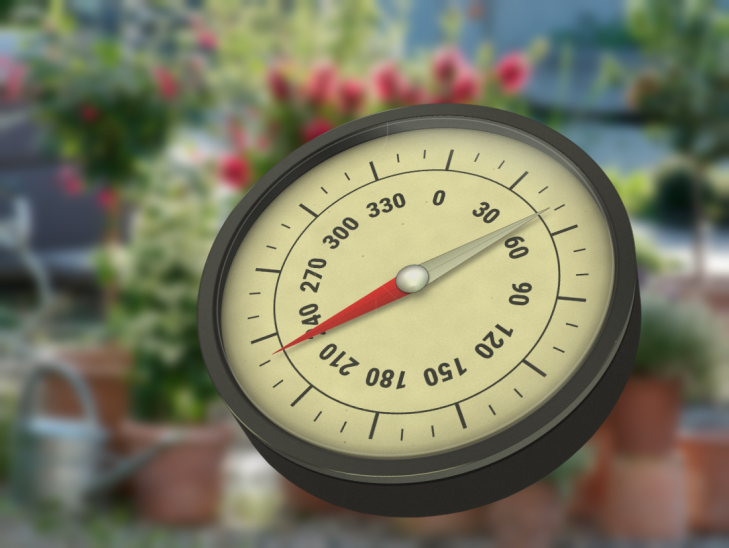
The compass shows 230 °
